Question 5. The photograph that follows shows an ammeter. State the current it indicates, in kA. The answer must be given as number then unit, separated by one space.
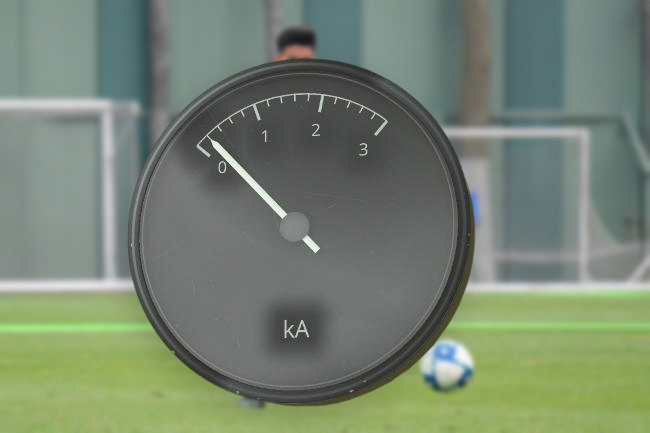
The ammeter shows 0.2 kA
